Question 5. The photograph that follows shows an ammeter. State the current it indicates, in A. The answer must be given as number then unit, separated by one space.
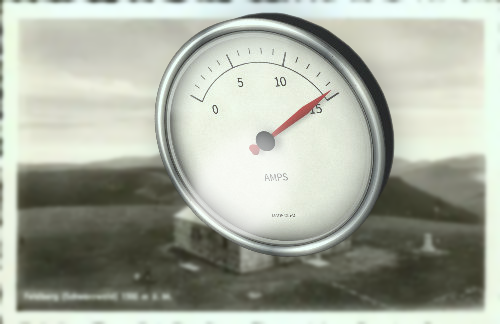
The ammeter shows 14.5 A
